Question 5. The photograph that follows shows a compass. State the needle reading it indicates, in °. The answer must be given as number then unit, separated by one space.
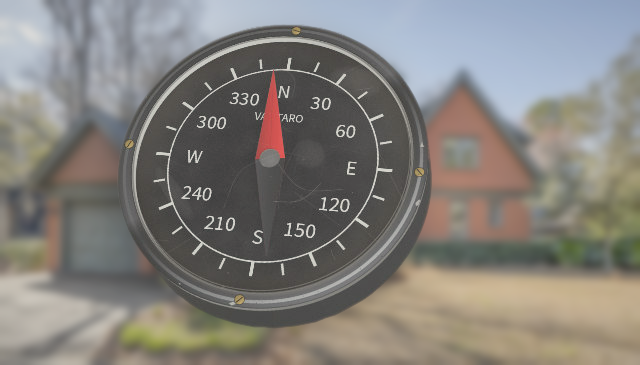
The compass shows 352.5 °
